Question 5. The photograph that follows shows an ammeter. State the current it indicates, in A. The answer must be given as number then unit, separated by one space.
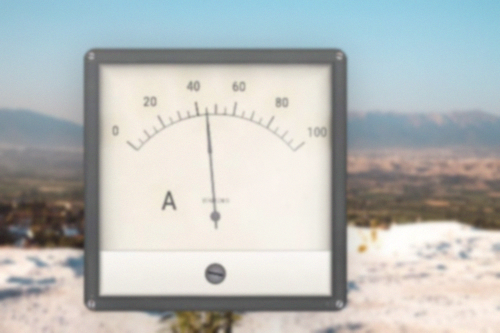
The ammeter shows 45 A
